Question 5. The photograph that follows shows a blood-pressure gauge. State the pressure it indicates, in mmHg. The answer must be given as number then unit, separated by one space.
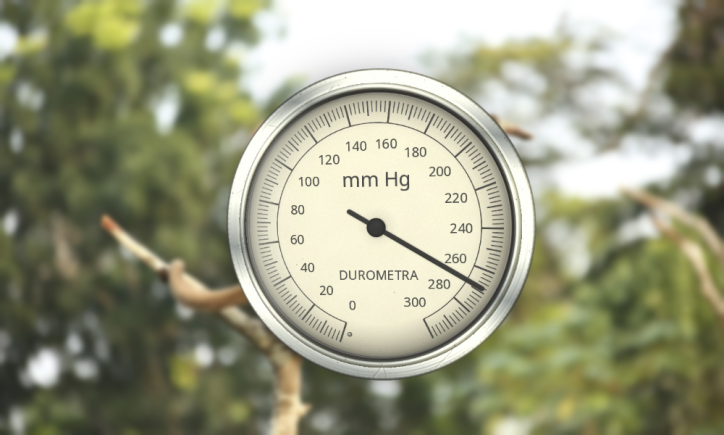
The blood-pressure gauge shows 268 mmHg
